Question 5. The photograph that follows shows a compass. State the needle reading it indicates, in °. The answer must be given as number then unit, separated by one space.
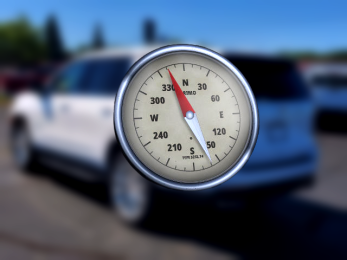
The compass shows 340 °
